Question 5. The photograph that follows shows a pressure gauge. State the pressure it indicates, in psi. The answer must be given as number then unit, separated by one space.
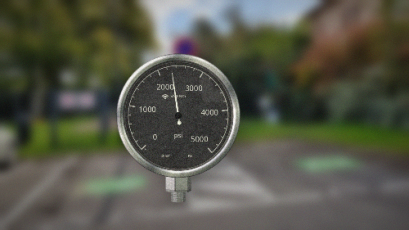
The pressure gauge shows 2300 psi
